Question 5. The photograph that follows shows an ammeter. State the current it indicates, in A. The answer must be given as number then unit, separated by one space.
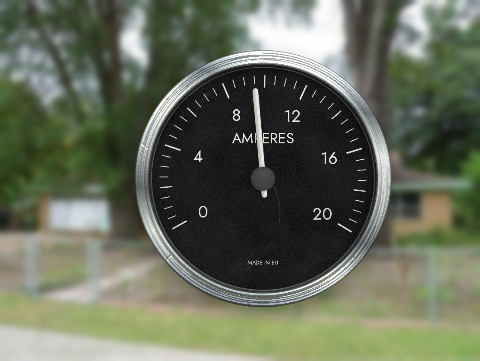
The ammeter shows 9.5 A
